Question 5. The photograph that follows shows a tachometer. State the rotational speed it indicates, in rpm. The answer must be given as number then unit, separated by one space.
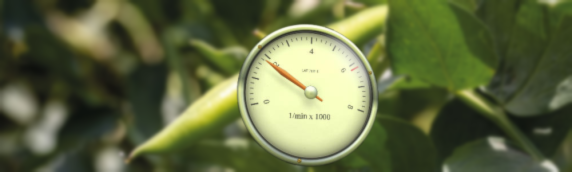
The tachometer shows 1800 rpm
